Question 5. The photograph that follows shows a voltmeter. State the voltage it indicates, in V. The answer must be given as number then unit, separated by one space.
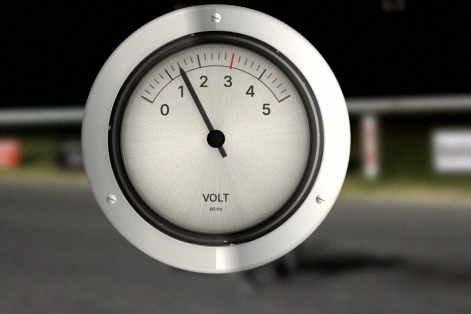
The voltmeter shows 1.4 V
